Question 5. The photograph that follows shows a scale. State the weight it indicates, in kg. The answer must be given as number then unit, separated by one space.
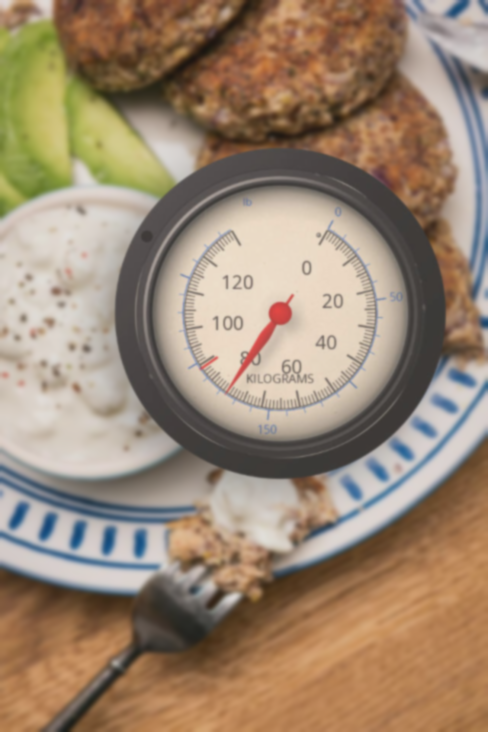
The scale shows 80 kg
